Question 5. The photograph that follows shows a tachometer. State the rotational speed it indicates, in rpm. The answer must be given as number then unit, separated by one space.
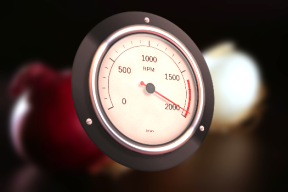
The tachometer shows 1950 rpm
